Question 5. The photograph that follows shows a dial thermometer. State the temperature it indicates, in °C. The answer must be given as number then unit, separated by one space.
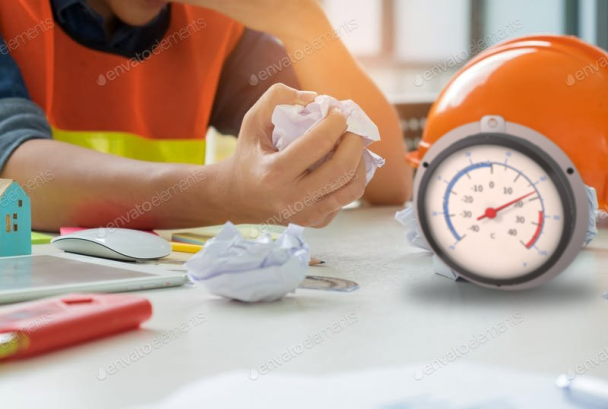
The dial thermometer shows 17.5 °C
